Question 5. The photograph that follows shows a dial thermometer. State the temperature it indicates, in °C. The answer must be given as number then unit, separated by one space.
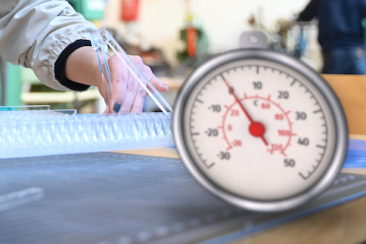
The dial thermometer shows 0 °C
